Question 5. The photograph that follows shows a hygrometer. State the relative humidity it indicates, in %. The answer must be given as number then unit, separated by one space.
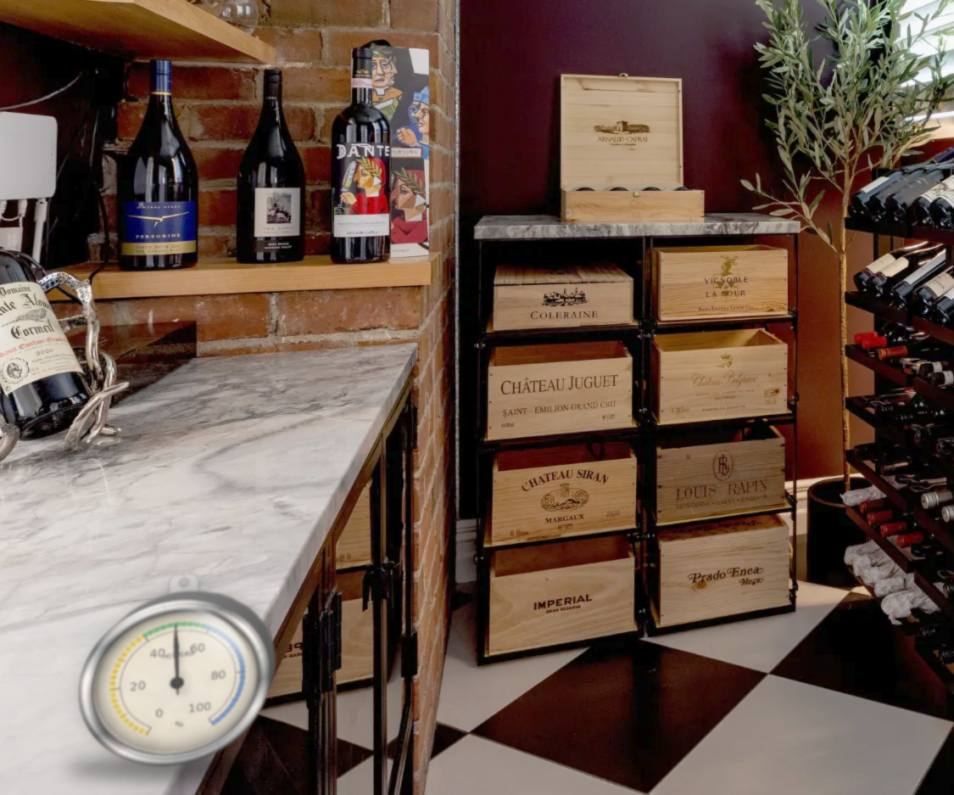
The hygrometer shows 50 %
